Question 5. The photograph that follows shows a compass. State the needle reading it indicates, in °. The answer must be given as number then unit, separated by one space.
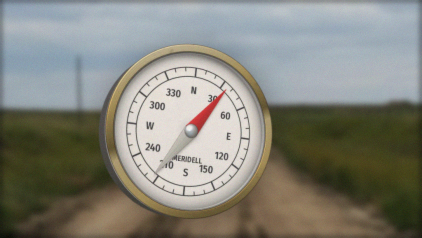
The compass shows 35 °
